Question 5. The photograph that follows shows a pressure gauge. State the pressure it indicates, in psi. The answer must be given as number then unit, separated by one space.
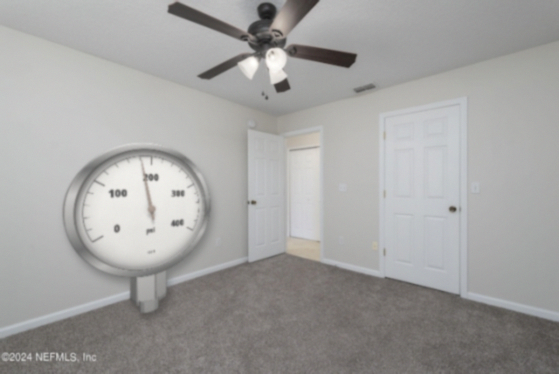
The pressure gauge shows 180 psi
